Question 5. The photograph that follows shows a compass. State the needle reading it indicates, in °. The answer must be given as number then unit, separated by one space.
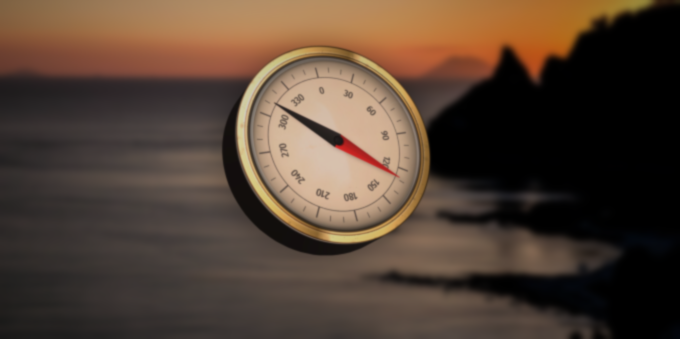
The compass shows 130 °
